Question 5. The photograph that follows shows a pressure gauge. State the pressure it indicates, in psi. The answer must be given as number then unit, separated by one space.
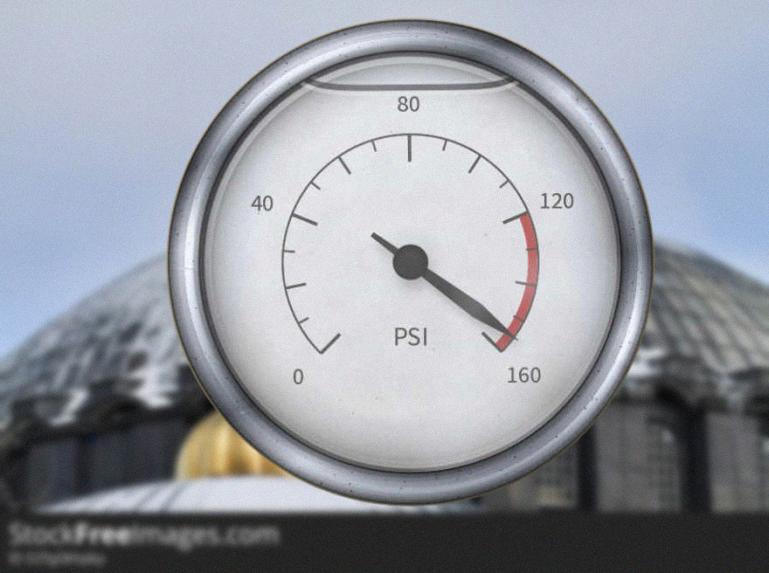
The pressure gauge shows 155 psi
